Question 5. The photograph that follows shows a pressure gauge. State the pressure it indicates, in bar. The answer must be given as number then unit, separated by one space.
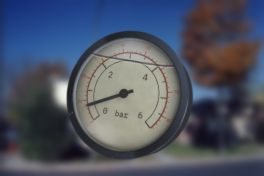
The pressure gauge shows 0.5 bar
